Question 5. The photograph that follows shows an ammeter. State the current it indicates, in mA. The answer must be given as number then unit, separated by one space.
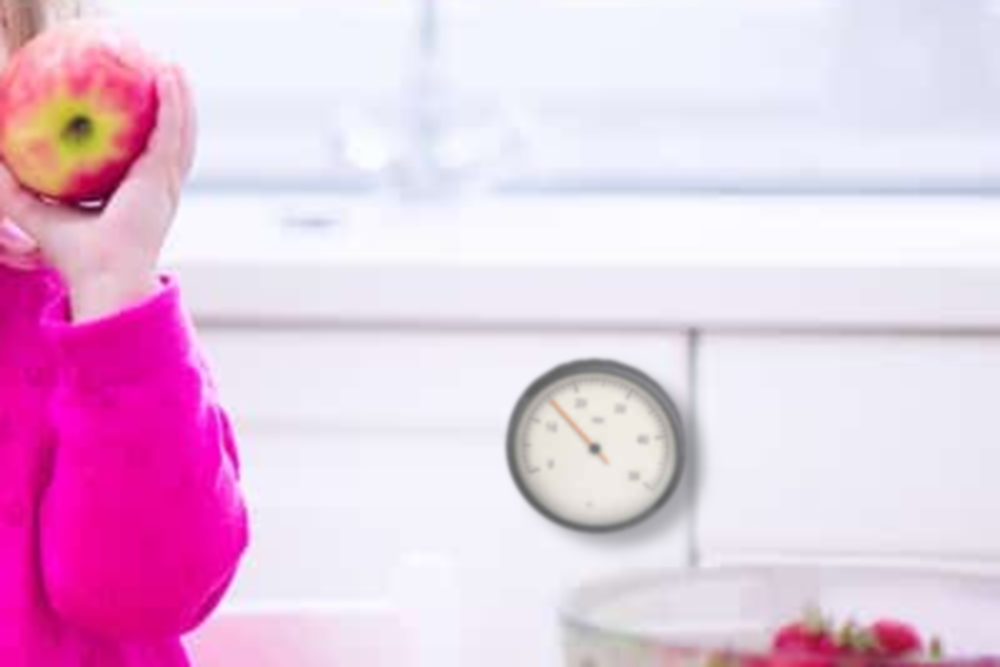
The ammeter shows 15 mA
